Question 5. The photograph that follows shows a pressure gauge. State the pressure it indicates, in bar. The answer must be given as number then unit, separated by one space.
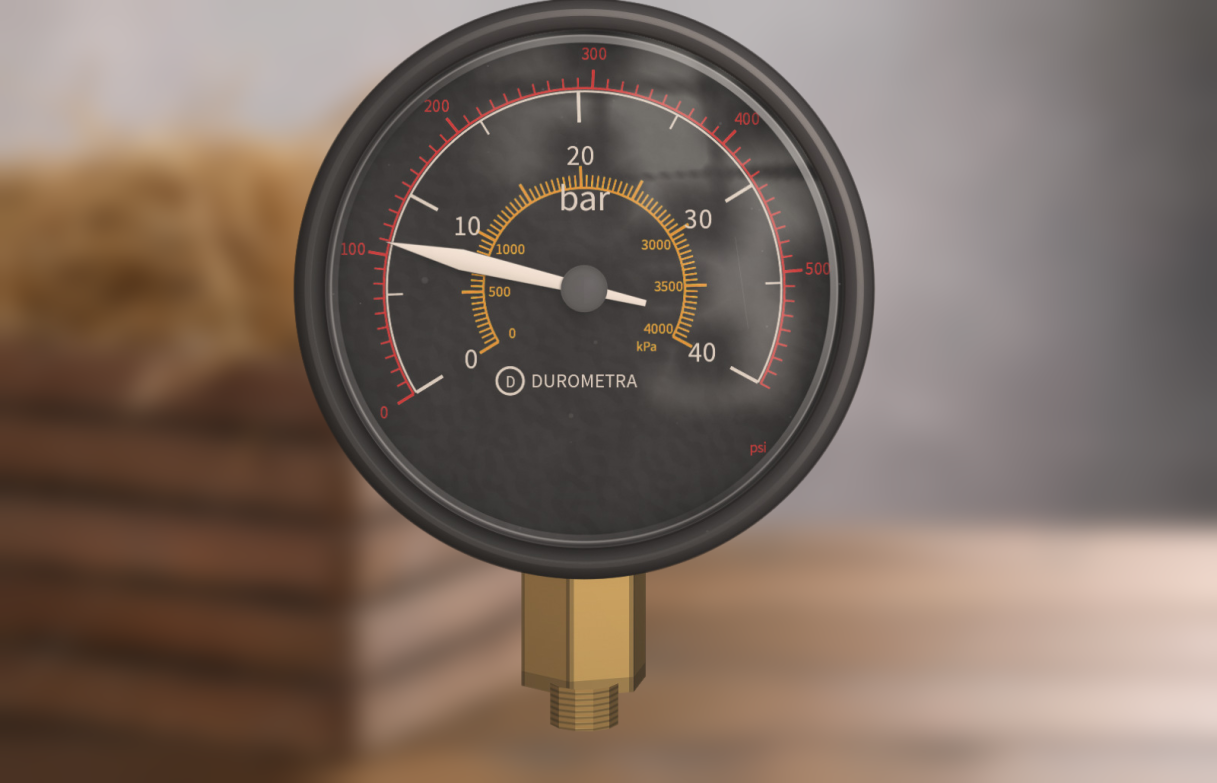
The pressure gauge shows 7.5 bar
